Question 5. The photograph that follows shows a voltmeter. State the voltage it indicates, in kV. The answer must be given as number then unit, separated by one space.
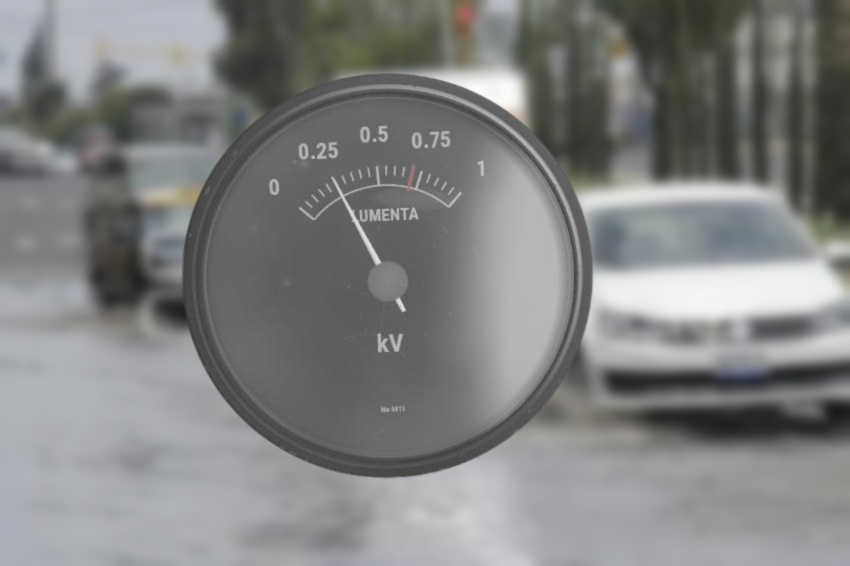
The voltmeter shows 0.25 kV
